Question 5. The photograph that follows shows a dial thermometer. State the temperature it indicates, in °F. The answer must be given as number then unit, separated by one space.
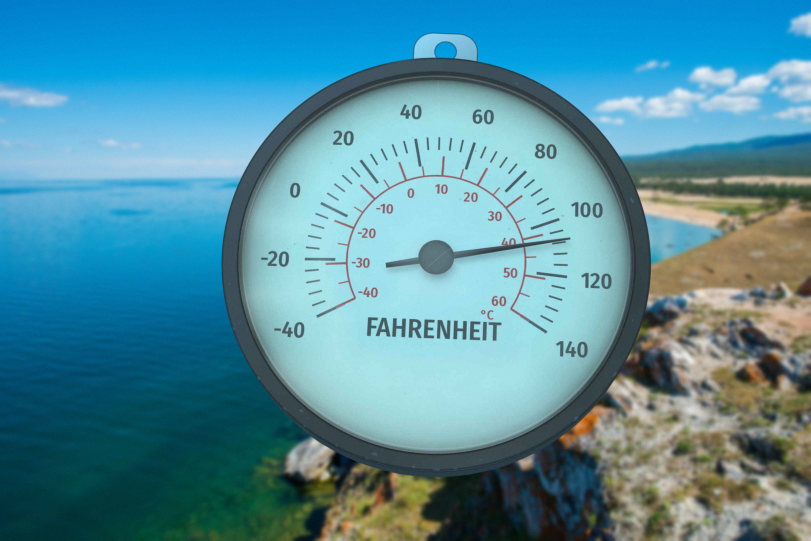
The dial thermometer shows 108 °F
